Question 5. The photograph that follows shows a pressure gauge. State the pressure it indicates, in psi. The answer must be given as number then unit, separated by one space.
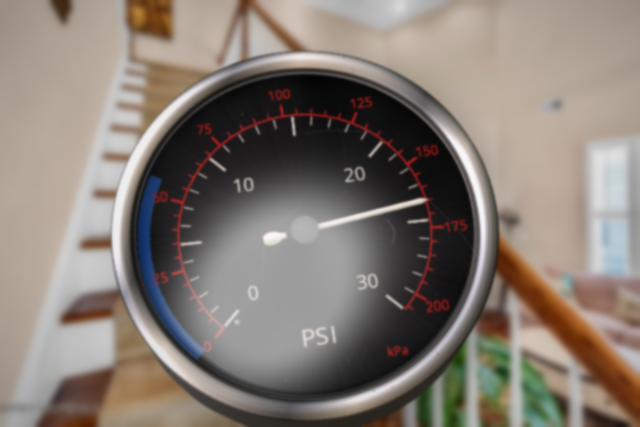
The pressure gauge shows 24 psi
